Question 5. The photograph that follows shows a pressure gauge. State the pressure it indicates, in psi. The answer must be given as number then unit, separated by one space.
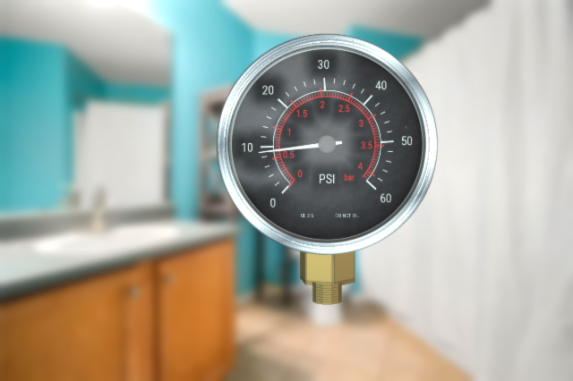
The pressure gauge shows 9 psi
